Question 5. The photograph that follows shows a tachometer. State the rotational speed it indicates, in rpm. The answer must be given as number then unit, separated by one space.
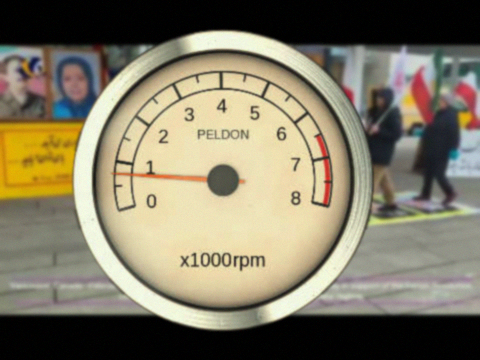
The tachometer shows 750 rpm
